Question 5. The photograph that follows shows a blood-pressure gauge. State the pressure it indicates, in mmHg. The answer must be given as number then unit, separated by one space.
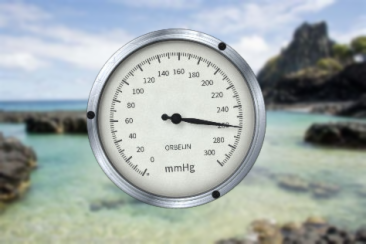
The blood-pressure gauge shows 260 mmHg
